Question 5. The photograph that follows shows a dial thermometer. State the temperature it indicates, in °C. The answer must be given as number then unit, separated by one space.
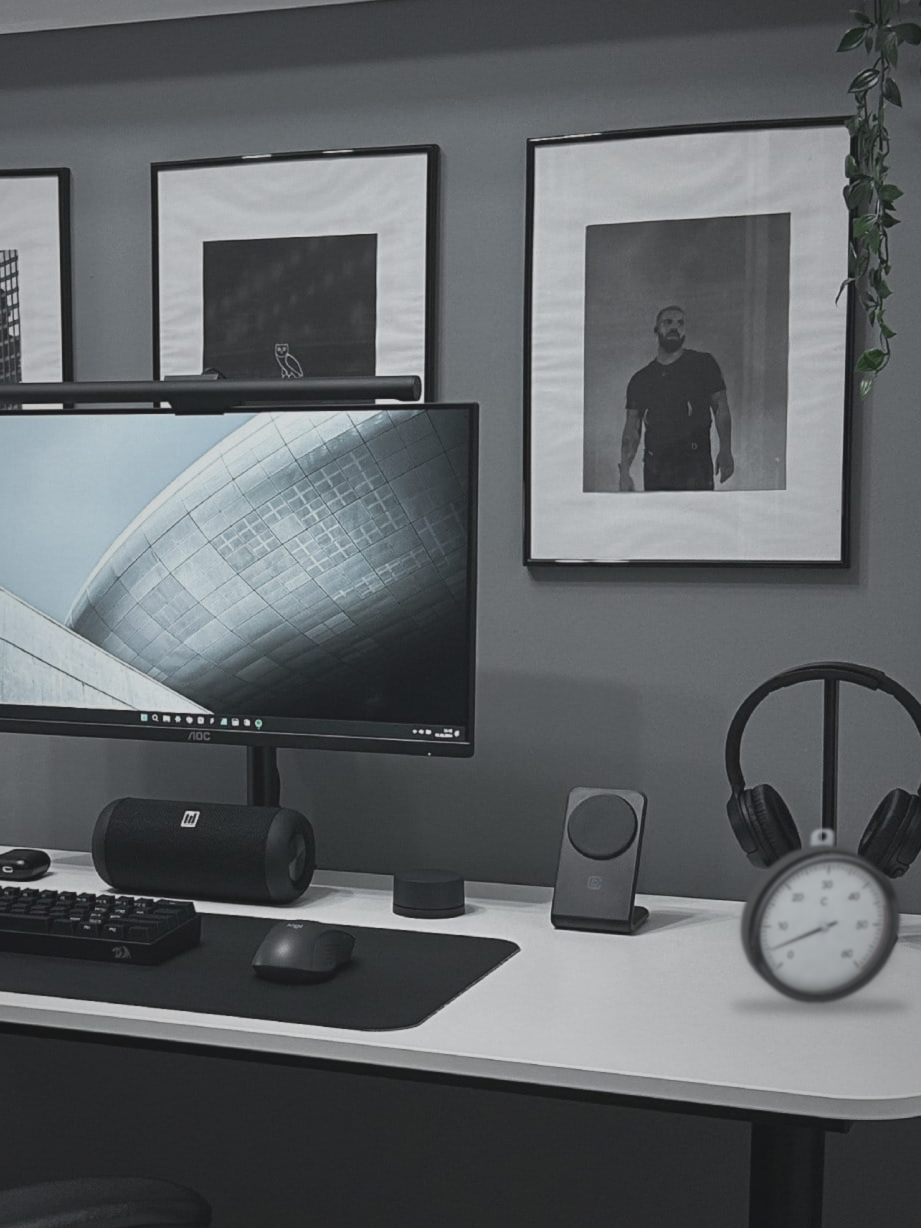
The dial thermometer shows 5 °C
